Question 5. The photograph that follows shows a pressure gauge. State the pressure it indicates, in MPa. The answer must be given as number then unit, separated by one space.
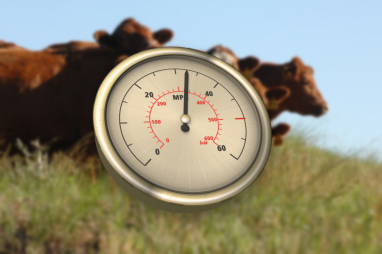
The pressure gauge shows 32.5 MPa
